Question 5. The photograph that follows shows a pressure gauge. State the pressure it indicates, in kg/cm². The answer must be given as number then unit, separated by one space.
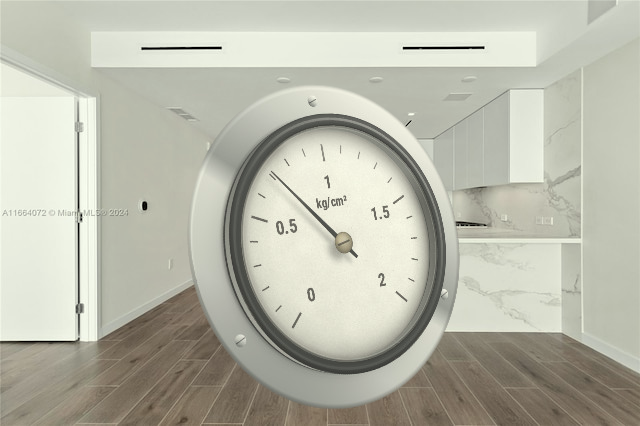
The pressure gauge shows 0.7 kg/cm²
